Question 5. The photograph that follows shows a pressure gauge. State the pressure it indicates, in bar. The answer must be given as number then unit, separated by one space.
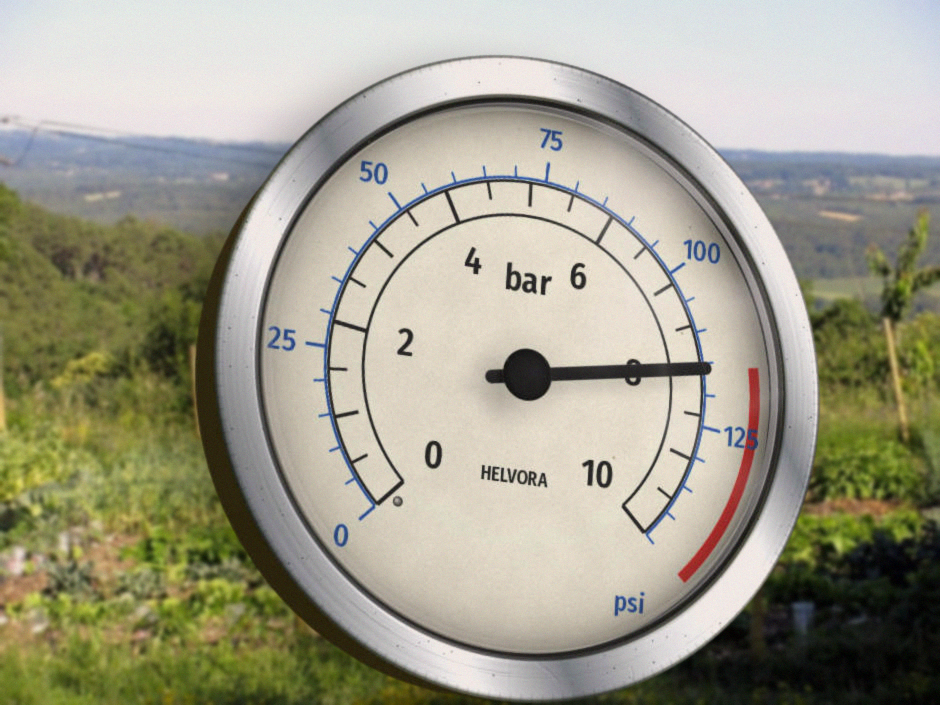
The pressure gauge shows 8 bar
